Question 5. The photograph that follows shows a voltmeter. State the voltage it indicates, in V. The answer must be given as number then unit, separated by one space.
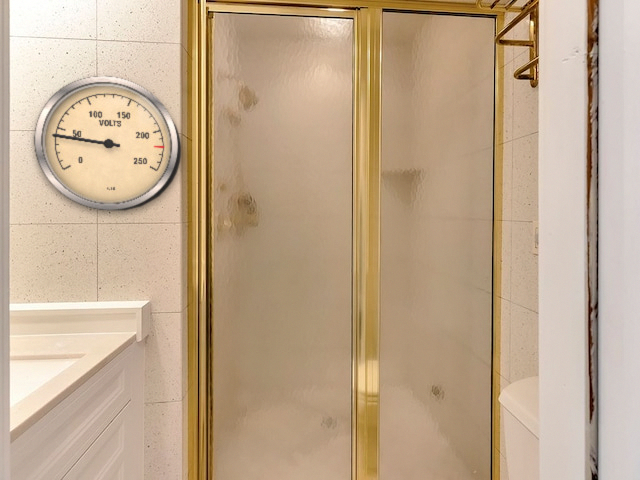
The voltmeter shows 40 V
